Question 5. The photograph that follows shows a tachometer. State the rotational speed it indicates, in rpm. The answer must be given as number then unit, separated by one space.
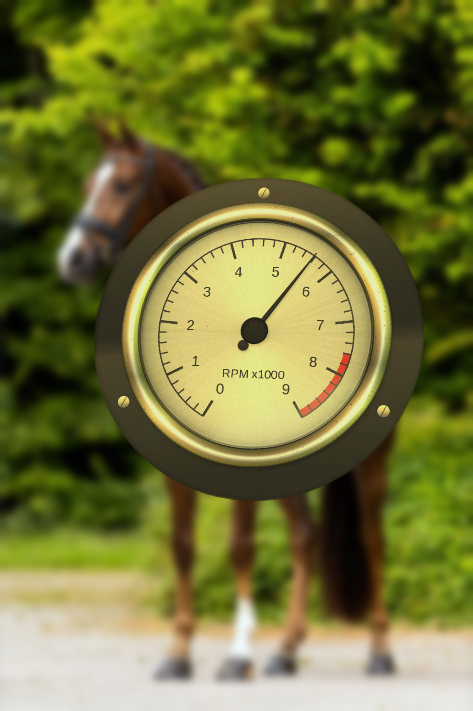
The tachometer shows 5600 rpm
